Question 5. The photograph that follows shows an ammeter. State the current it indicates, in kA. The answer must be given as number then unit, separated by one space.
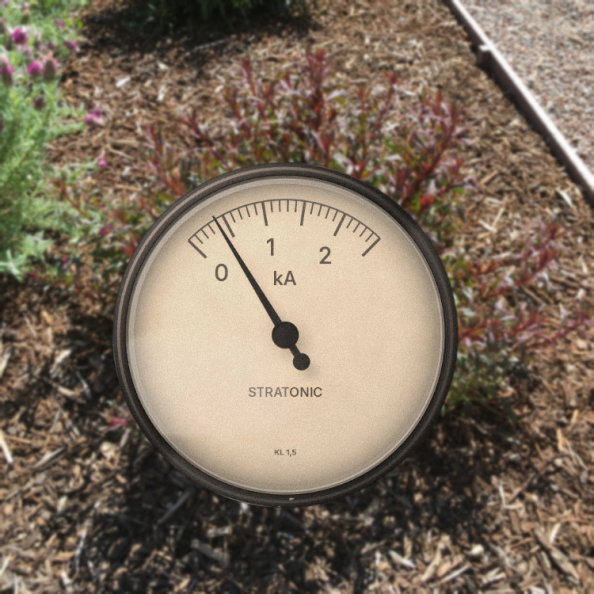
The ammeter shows 0.4 kA
